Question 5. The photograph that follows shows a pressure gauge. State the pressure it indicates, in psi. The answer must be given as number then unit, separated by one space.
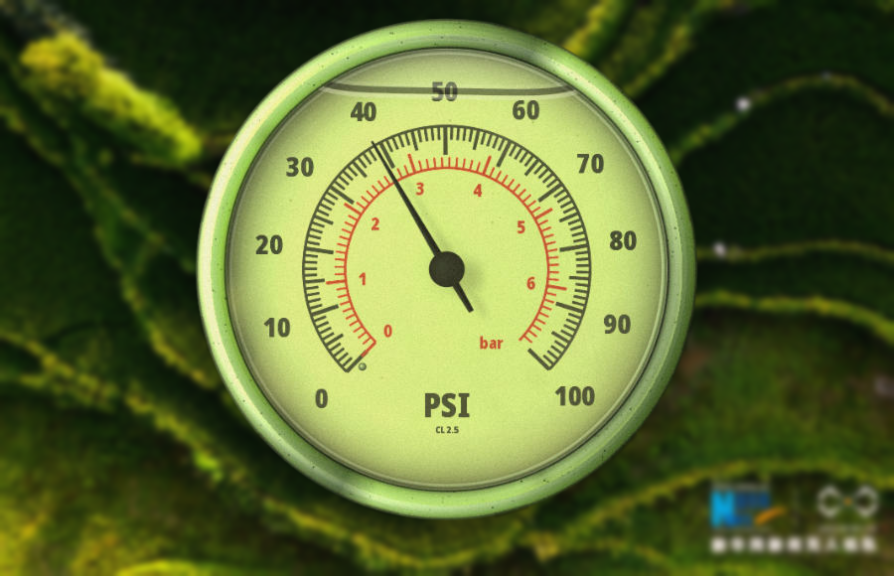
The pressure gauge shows 39 psi
